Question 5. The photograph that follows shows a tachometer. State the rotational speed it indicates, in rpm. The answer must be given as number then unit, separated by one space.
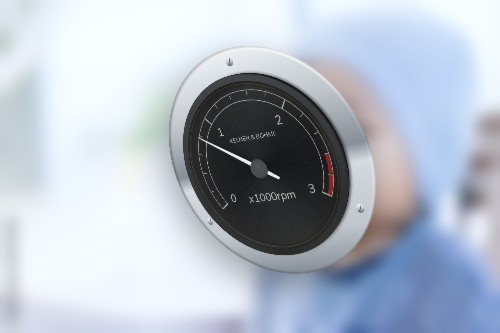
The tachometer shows 800 rpm
